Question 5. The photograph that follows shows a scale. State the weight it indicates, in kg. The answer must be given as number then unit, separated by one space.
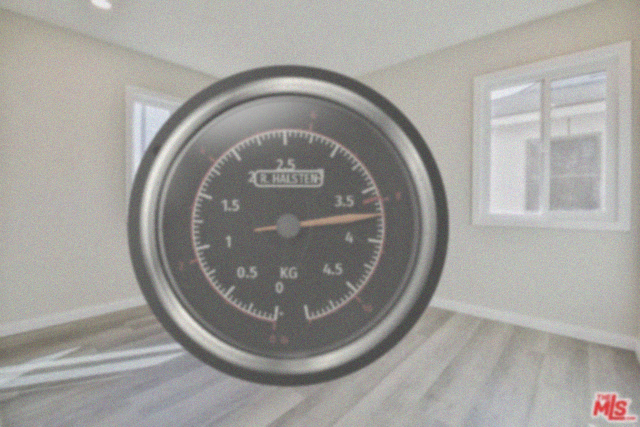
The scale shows 3.75 kg
